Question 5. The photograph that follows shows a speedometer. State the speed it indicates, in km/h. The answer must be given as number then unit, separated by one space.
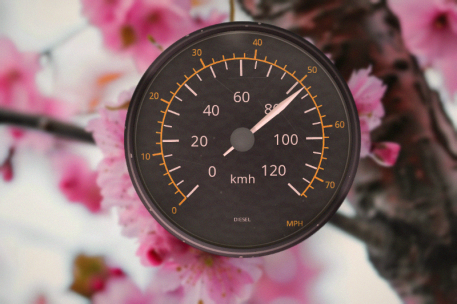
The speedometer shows 82.5 km/h
